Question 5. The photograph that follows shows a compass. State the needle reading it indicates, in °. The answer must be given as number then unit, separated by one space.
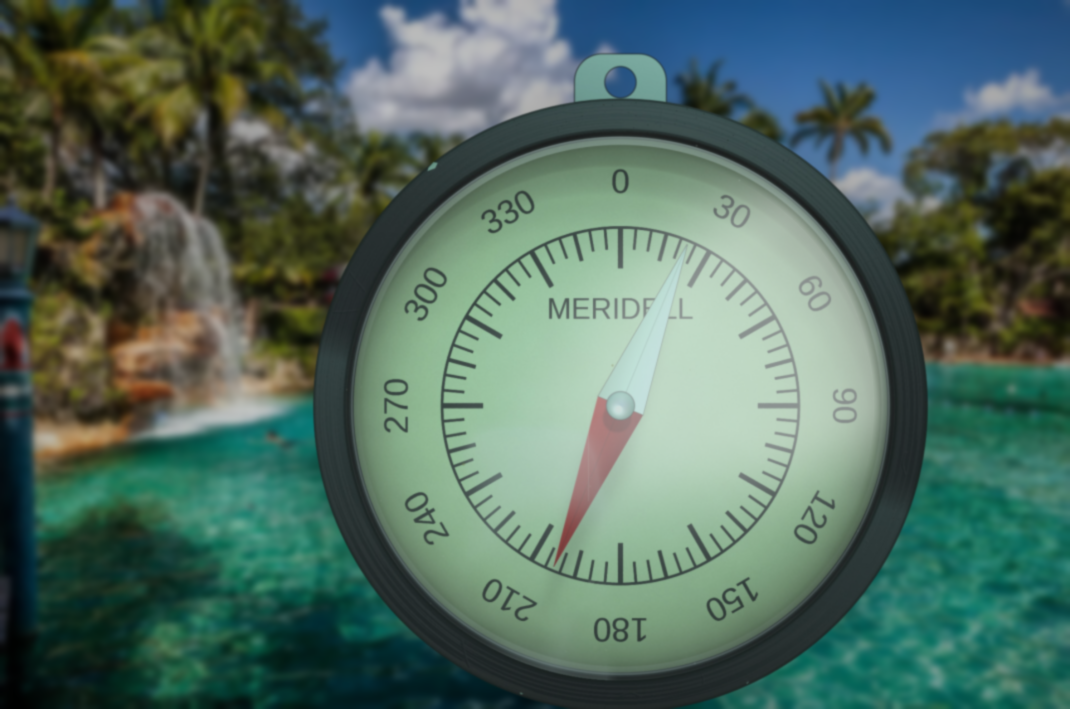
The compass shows 202.5 °
